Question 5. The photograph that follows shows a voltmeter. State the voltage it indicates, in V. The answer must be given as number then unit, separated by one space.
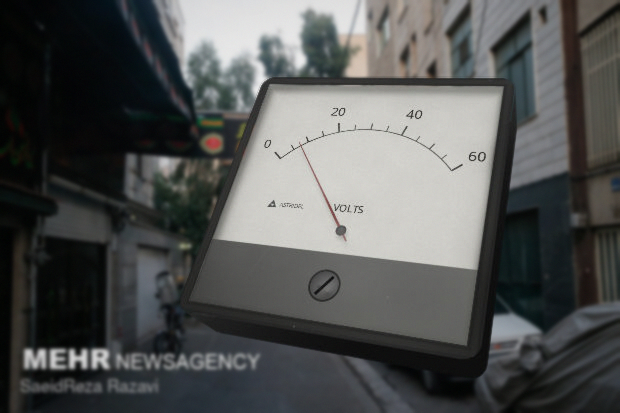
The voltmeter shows 7.5 V
